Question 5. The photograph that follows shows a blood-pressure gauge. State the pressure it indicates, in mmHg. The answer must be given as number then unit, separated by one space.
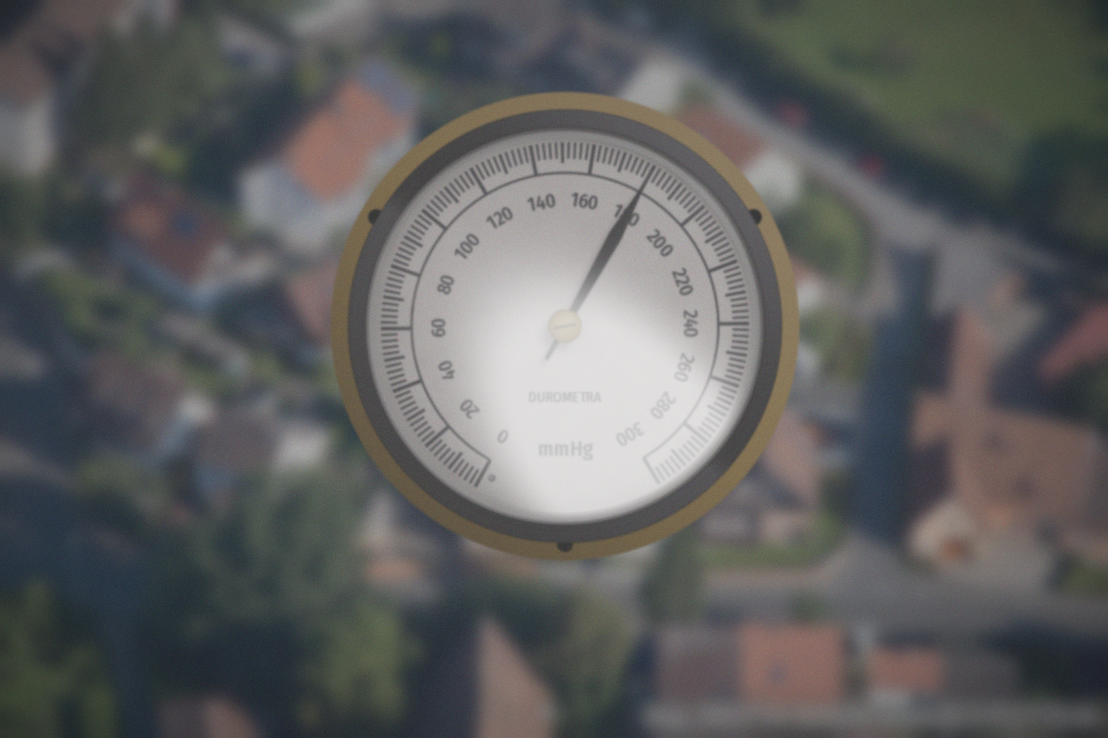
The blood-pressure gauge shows 180 mmHg
